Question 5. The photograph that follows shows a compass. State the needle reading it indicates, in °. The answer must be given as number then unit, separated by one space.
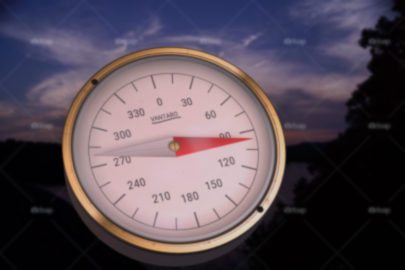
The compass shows 97.5 °
